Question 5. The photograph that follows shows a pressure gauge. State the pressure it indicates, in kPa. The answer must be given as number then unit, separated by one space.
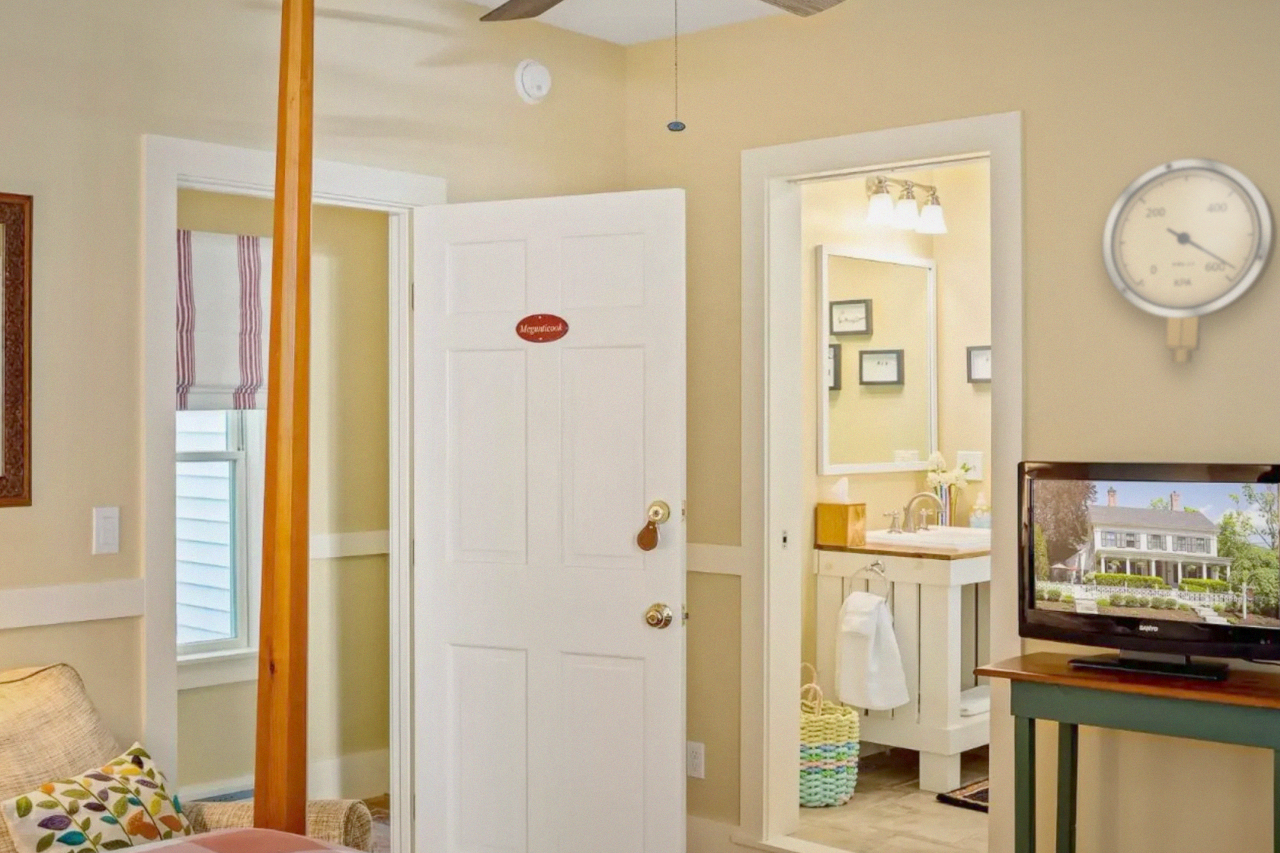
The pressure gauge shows 575 kPa
